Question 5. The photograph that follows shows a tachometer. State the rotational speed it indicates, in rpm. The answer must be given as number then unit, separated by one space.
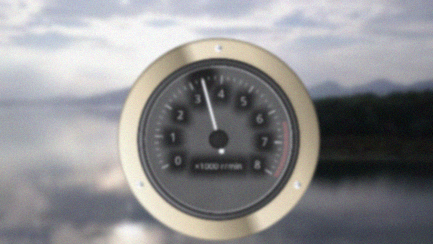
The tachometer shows 3400 rpm
